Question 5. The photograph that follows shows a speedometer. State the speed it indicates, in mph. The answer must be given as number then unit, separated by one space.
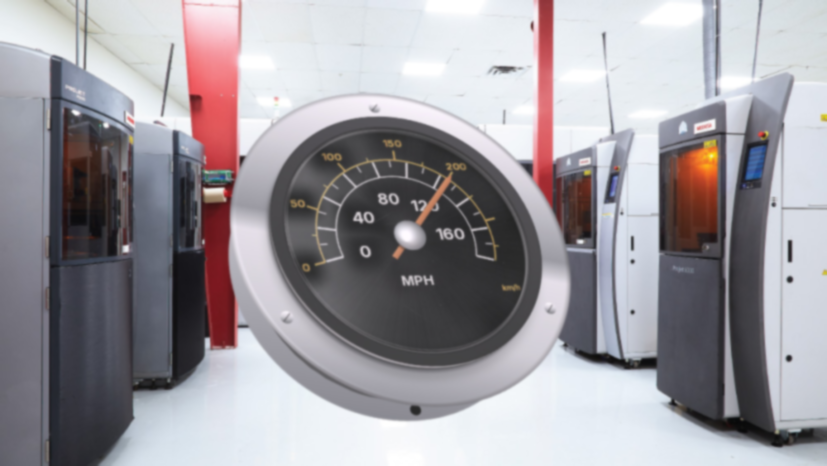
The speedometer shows 125 mph
